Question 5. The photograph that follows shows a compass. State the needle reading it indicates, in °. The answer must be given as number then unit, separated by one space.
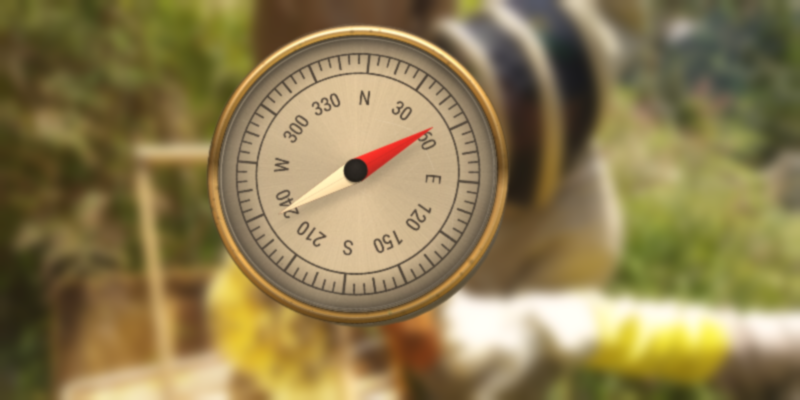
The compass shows 55 °
